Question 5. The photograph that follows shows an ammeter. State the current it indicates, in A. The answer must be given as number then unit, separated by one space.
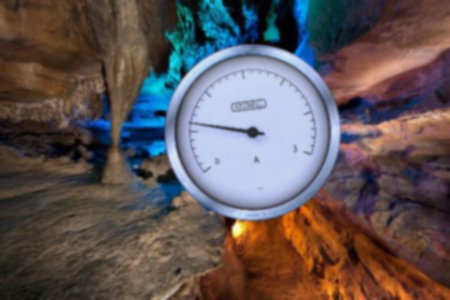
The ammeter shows 0.6 A
